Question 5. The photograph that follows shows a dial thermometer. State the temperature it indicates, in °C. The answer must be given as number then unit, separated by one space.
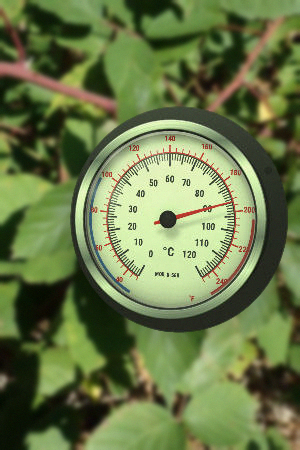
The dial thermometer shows 90 °C
